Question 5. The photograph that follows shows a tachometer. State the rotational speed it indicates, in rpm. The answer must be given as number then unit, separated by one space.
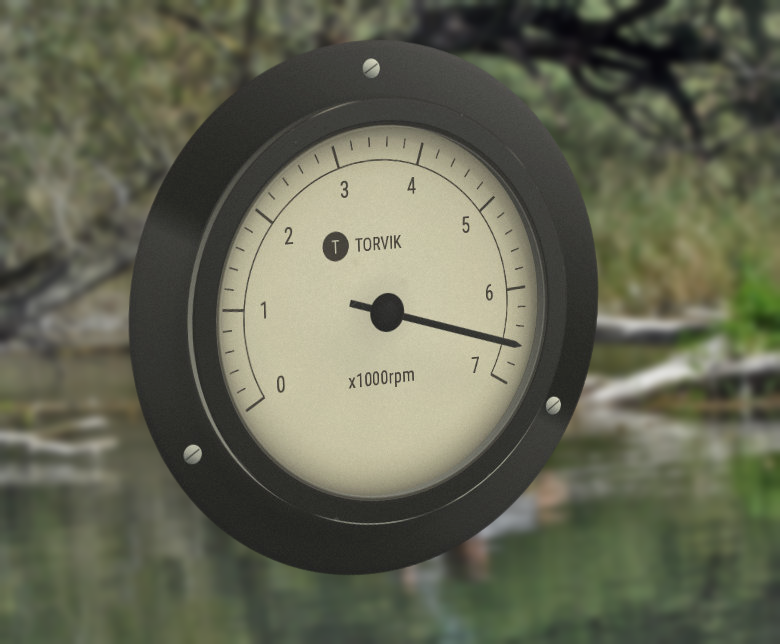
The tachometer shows 6600 rpm
